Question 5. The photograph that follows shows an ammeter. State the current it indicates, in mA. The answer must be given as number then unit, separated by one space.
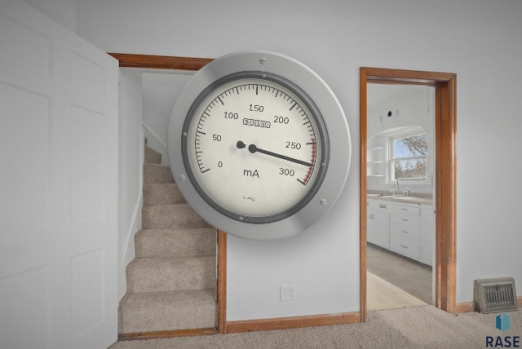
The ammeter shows 275 mA
